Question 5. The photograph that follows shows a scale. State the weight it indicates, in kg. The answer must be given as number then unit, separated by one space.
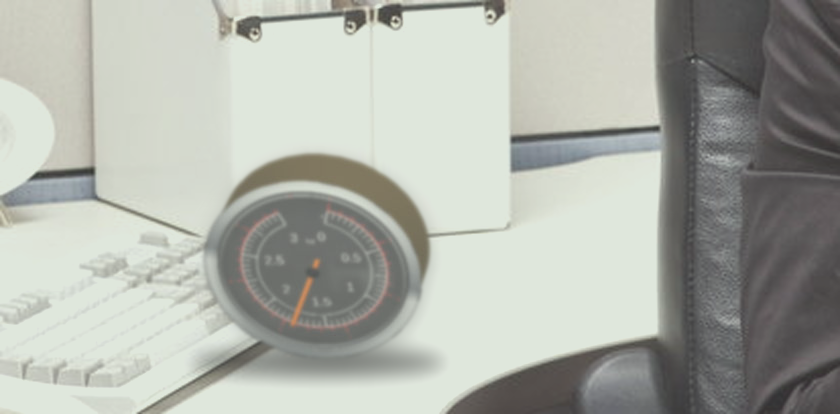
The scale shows 1.75 kg
